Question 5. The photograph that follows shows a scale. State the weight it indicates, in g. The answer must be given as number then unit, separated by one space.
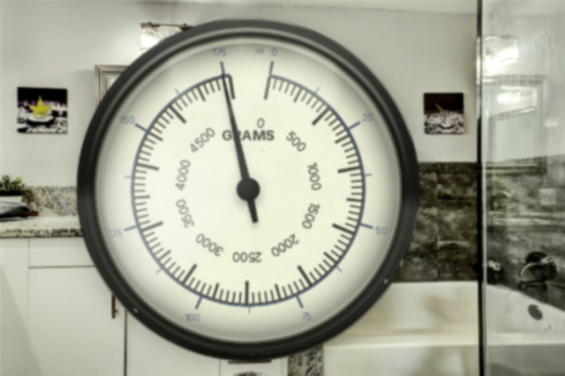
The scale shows 4950 g
